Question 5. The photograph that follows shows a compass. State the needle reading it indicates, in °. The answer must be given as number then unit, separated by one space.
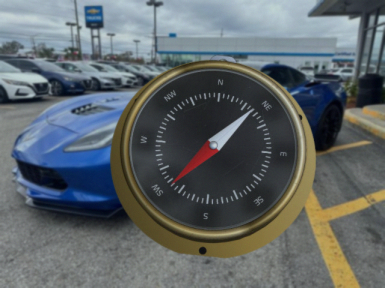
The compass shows 220 °
